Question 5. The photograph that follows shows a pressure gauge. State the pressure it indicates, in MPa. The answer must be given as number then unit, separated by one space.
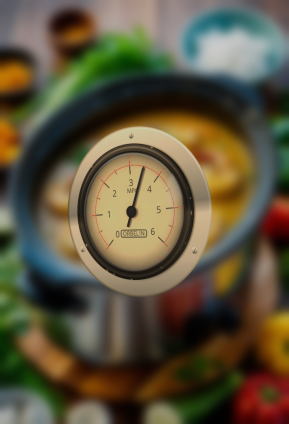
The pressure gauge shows 3.5 MPa
